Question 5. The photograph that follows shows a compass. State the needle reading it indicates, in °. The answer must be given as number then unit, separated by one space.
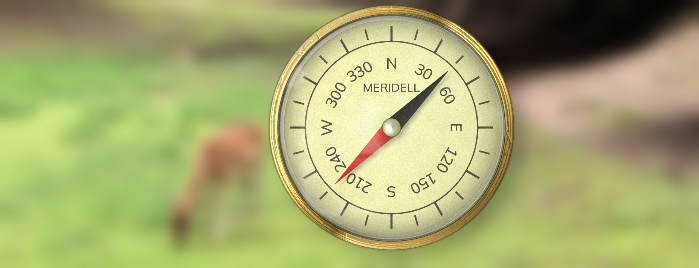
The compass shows 225 °
